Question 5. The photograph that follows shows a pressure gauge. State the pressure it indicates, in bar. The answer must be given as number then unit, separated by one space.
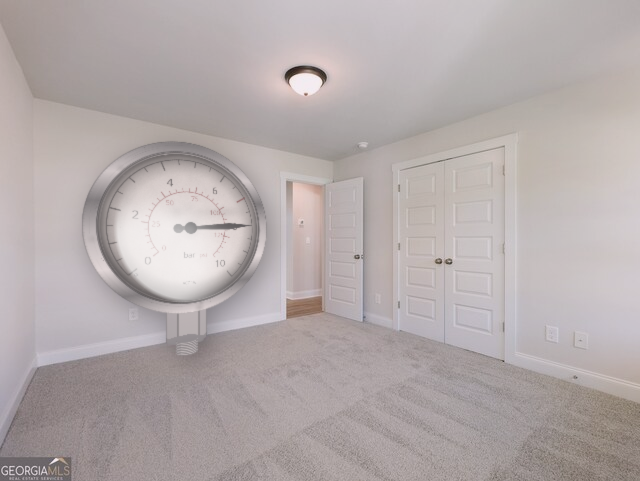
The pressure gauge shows 8 bar
